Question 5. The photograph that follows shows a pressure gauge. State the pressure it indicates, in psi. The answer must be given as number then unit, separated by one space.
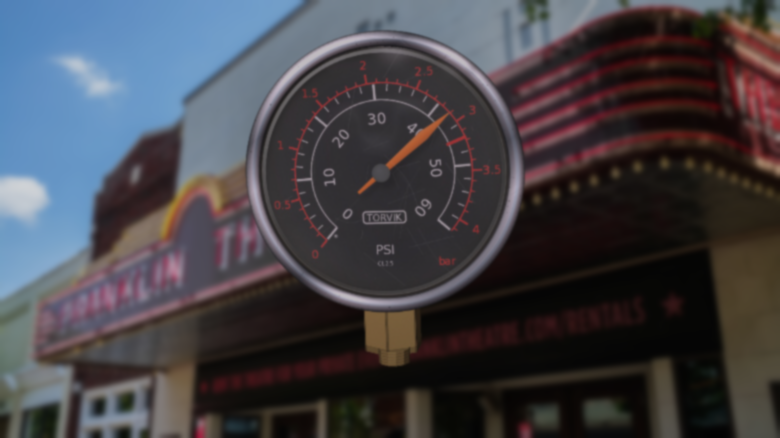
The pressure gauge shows 42 psi
